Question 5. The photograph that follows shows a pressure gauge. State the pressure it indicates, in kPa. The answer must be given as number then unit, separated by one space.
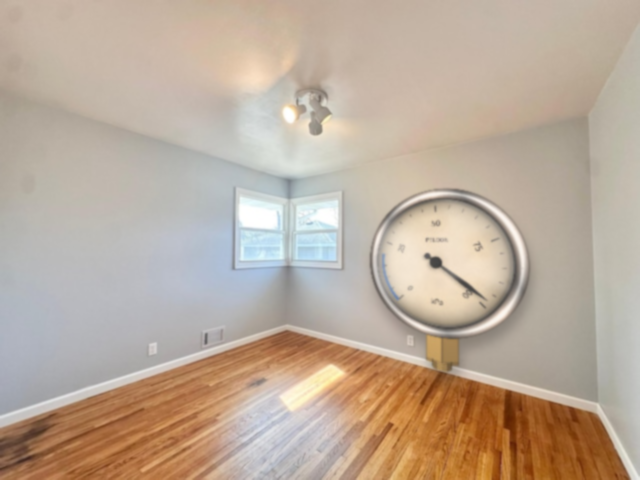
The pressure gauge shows 97.5 kPa
